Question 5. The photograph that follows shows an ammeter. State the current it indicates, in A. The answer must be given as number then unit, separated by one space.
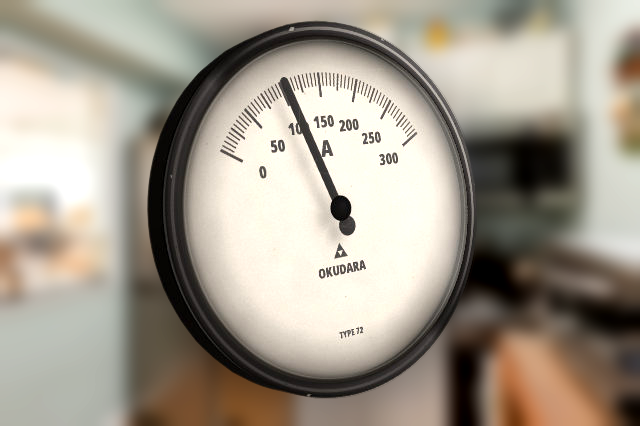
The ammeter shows 100 A
